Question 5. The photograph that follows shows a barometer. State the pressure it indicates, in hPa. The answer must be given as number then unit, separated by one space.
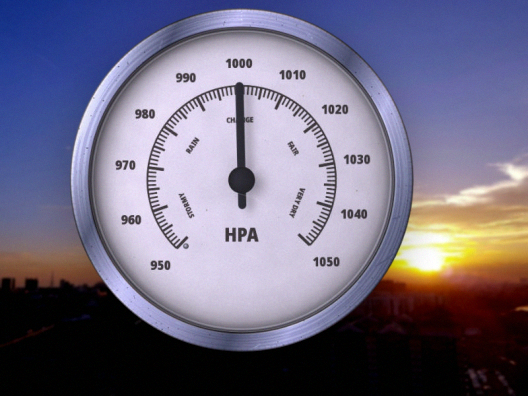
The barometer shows 1000 hPa
